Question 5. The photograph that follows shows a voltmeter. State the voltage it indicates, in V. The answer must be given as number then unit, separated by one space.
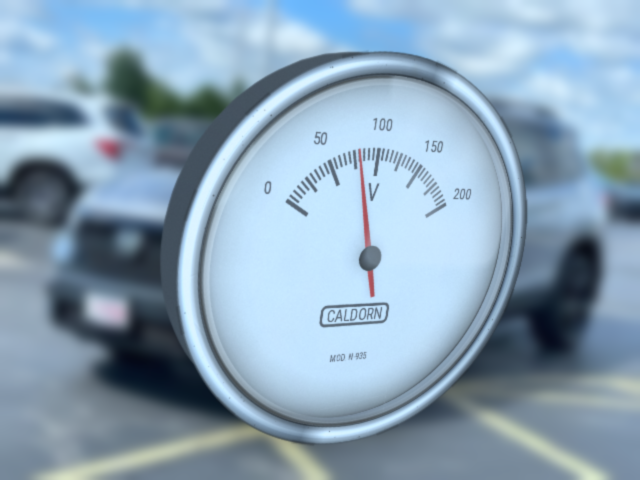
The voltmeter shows 75 V
